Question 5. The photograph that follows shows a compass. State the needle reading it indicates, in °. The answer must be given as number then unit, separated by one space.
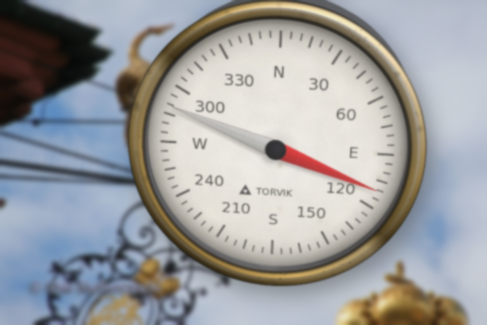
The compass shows 110 °
